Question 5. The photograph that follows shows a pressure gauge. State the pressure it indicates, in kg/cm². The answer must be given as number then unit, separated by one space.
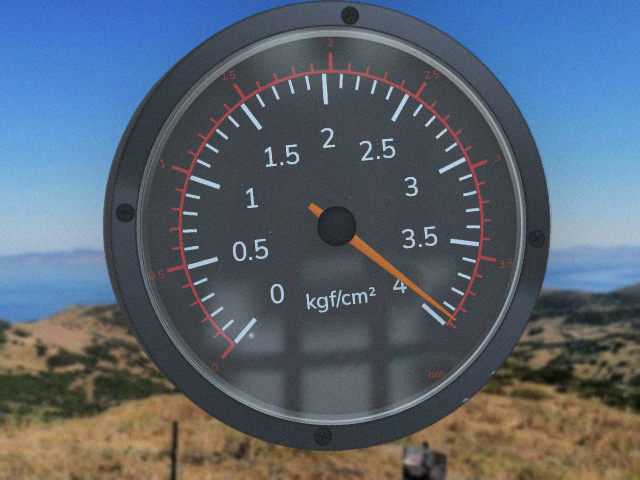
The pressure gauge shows 3.95 kg/cm²
